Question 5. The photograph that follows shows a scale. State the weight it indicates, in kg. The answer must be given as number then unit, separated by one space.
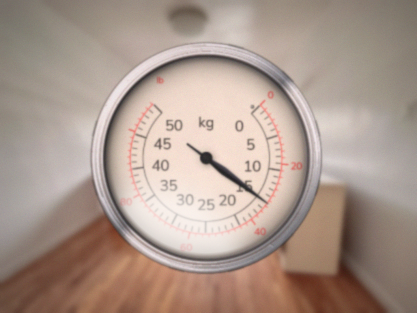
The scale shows 15 kg
